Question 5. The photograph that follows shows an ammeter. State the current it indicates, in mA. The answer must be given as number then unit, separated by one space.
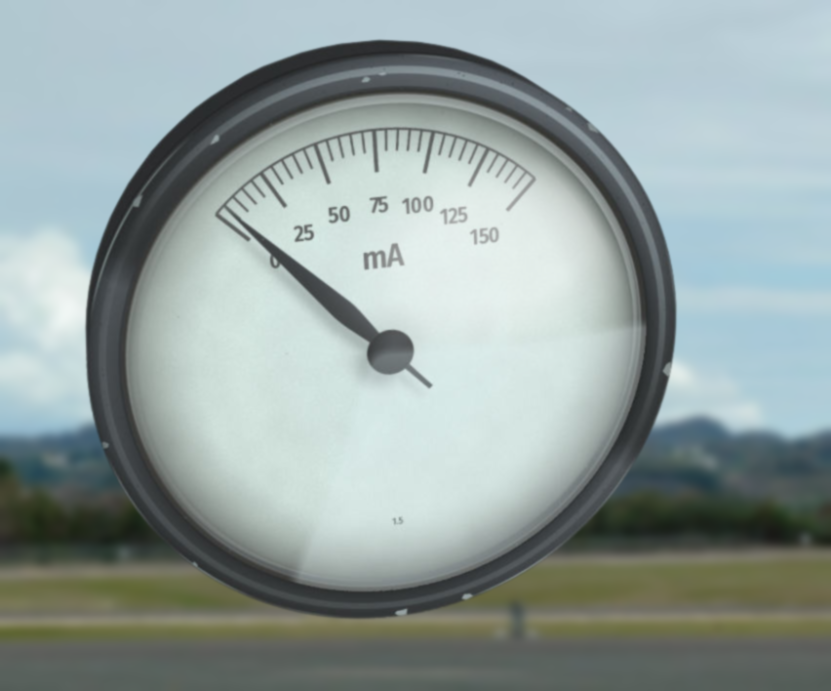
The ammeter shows 5 mA
